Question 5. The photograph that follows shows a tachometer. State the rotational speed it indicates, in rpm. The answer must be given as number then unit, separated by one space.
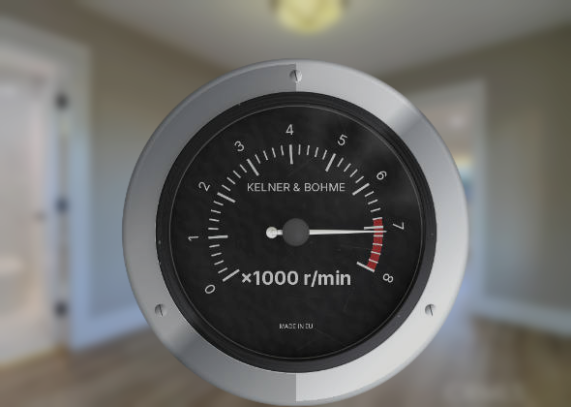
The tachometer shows 7100 rpm
